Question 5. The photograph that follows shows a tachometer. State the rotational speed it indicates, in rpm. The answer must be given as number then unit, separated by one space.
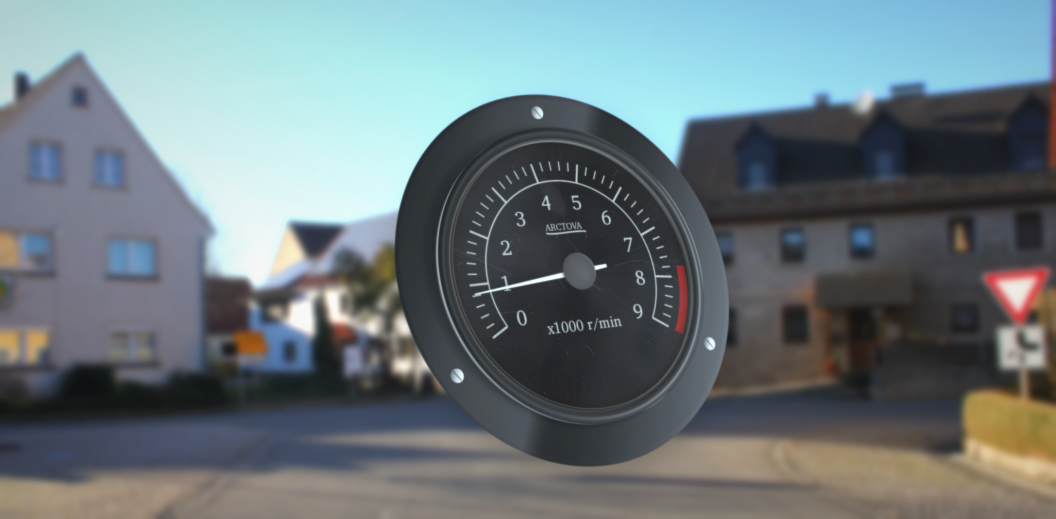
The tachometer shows 800 rpm
